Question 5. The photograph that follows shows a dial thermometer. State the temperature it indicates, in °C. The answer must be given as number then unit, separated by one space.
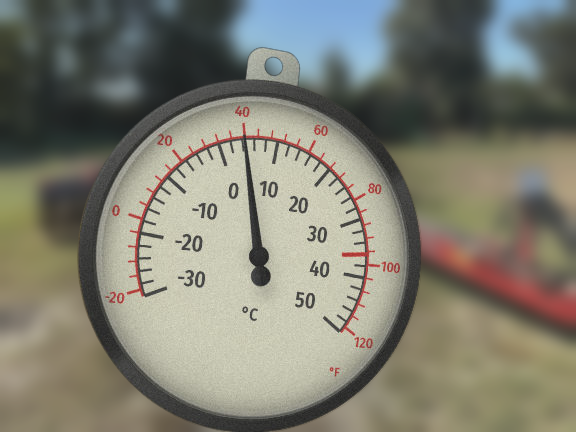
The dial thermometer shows 4 °C
